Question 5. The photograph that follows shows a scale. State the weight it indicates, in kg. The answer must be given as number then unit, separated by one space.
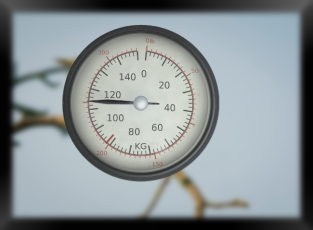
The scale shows 114 kg
